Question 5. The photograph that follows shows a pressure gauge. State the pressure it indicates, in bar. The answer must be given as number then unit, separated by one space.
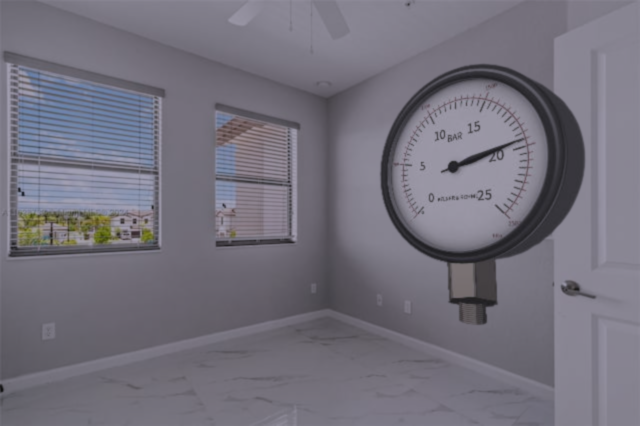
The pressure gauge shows 19.5 bar
